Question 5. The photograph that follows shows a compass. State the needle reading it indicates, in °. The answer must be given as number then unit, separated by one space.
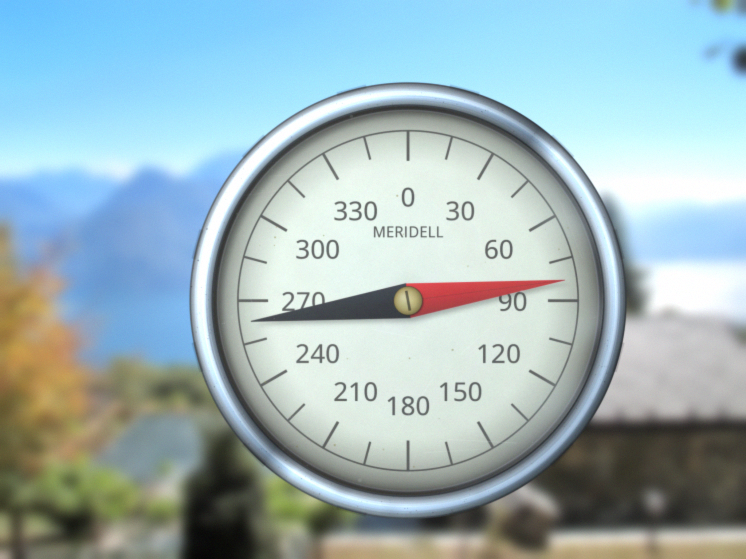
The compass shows 82.5 °
